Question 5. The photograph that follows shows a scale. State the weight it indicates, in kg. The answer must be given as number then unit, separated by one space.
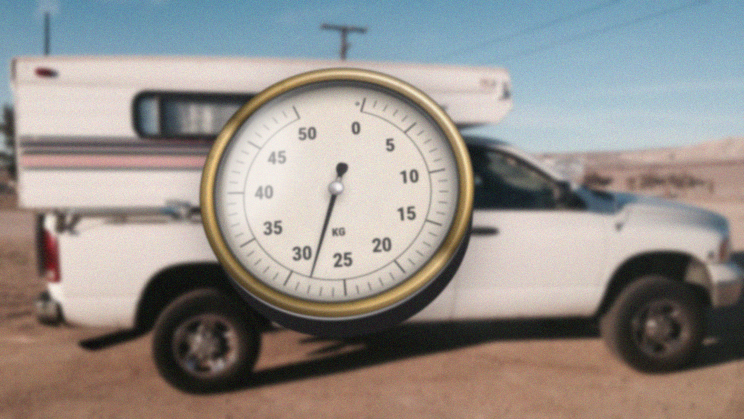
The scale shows 28 kg
